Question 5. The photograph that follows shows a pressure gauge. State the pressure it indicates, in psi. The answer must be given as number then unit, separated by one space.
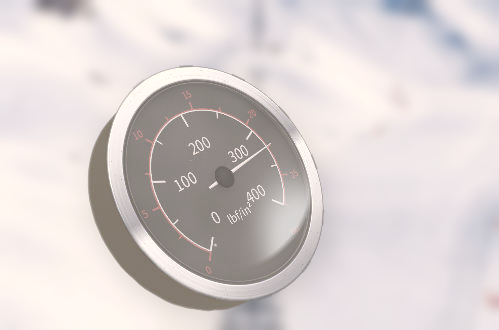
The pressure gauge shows 325 psi
